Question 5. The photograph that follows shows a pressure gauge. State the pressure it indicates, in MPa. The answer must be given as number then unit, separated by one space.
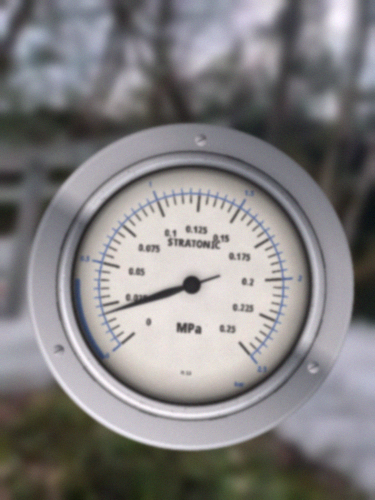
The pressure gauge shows 0.02 MPa
